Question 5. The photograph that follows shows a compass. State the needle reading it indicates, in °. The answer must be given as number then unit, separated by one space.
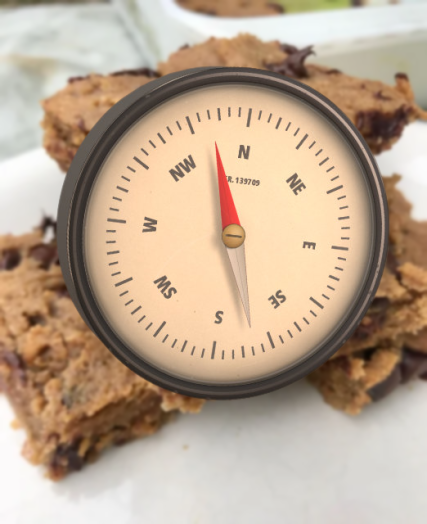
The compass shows 340 °
